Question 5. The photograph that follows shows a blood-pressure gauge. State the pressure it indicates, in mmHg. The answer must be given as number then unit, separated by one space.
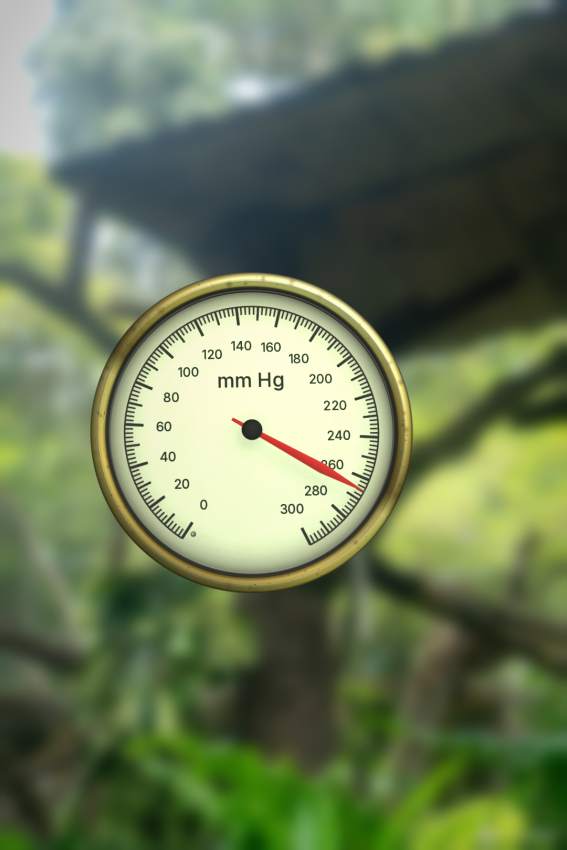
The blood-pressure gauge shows 266 mmHg
